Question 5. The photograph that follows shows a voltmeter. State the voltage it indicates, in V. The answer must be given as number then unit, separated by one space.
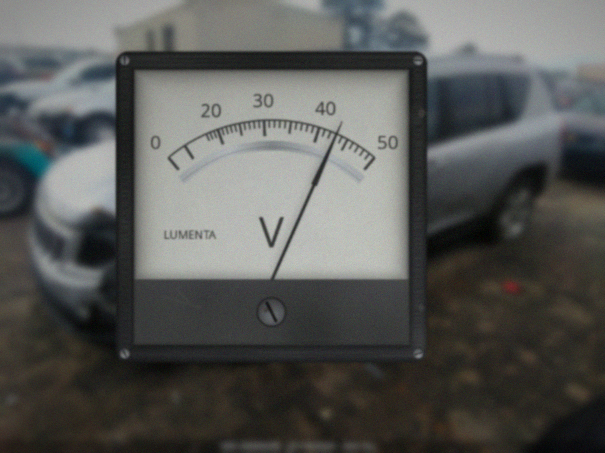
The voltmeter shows 43 V
